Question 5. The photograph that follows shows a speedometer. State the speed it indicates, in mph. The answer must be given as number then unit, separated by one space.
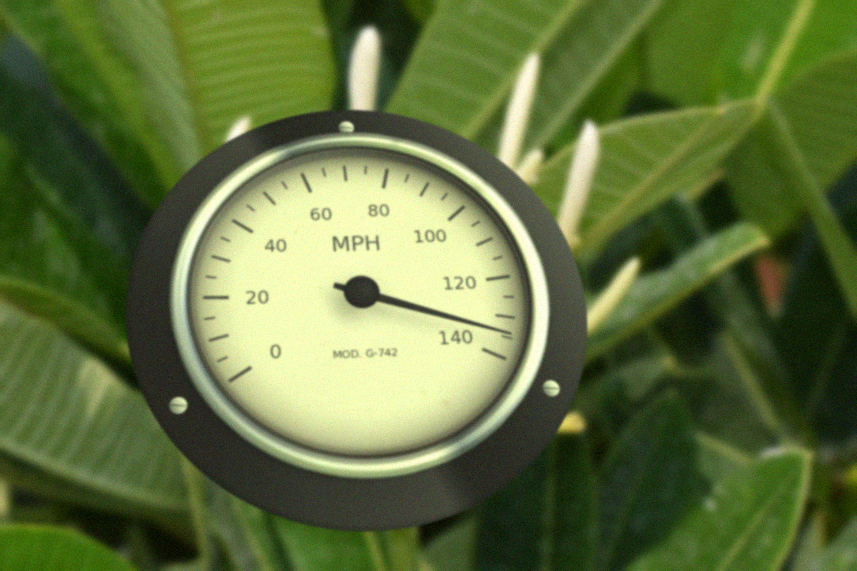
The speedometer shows 135 mph
